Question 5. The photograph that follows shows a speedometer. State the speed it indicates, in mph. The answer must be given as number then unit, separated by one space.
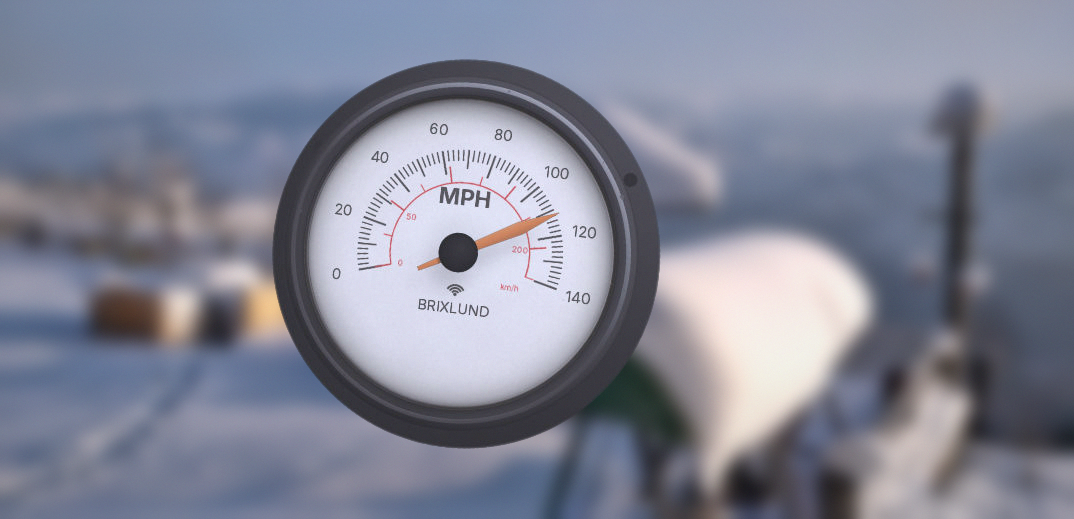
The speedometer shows 112 mph
